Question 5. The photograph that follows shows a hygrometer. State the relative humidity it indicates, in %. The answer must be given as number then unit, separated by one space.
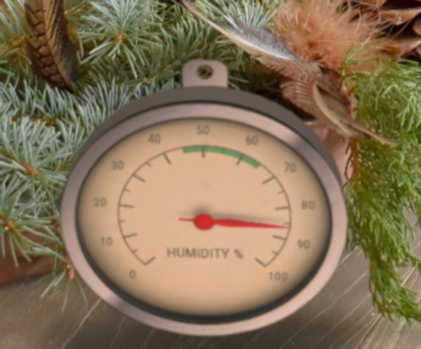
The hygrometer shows 85 %
